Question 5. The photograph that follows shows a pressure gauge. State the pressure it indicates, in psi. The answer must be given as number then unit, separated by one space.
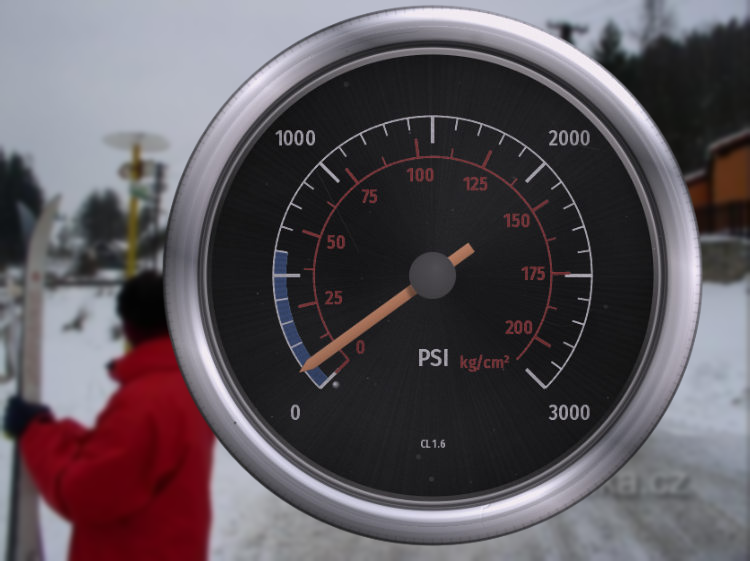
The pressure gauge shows 100 psi
